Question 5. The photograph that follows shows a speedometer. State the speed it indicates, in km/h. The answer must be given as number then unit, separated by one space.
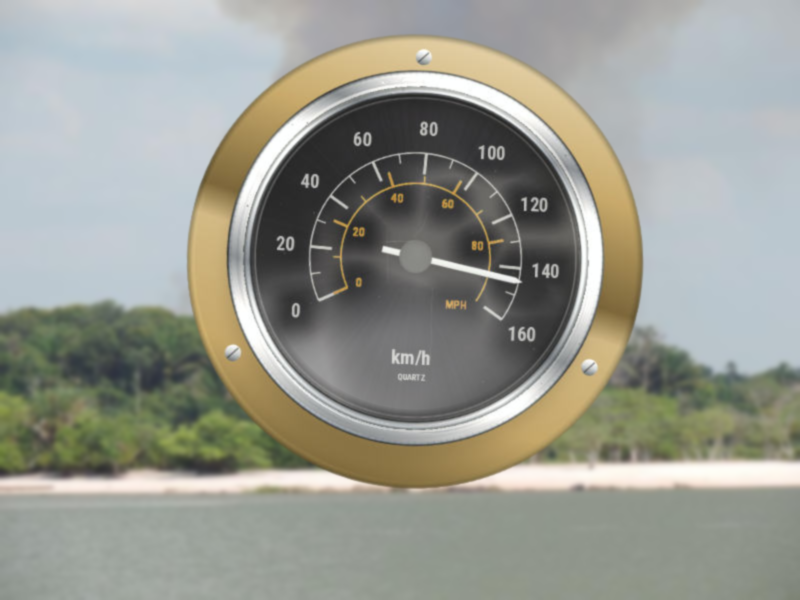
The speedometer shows 145 km/h
